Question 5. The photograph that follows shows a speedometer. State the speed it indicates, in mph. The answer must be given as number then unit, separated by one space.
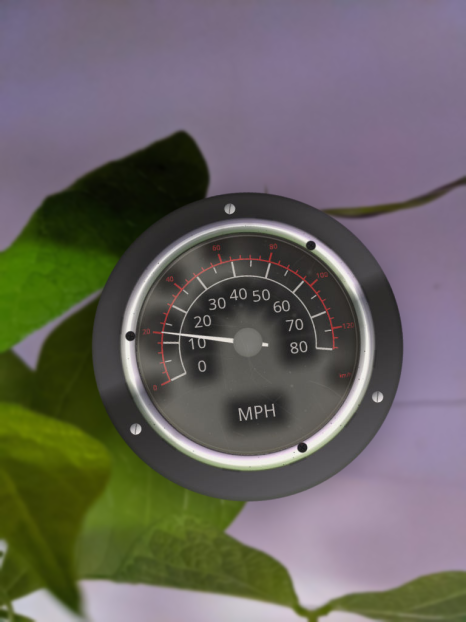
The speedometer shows 12.5 mph
